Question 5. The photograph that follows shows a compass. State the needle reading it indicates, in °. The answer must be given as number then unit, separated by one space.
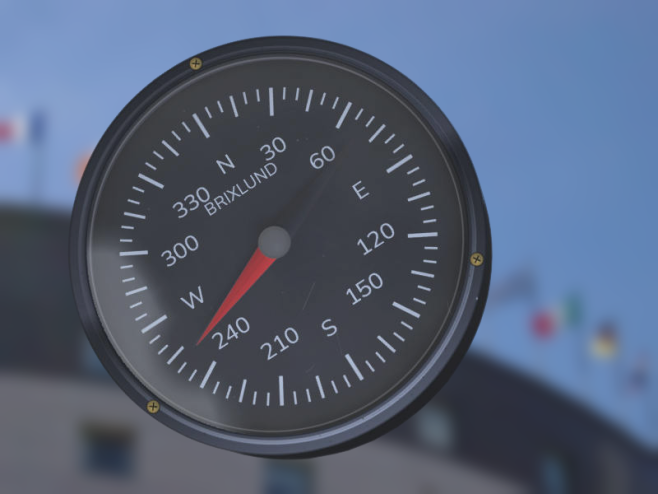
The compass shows 250 °
